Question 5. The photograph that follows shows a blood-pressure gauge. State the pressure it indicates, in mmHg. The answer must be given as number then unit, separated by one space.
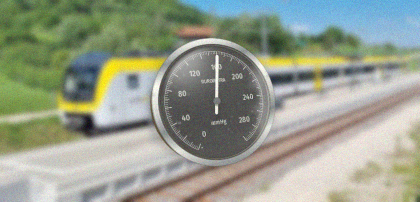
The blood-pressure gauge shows 160 mmHg
